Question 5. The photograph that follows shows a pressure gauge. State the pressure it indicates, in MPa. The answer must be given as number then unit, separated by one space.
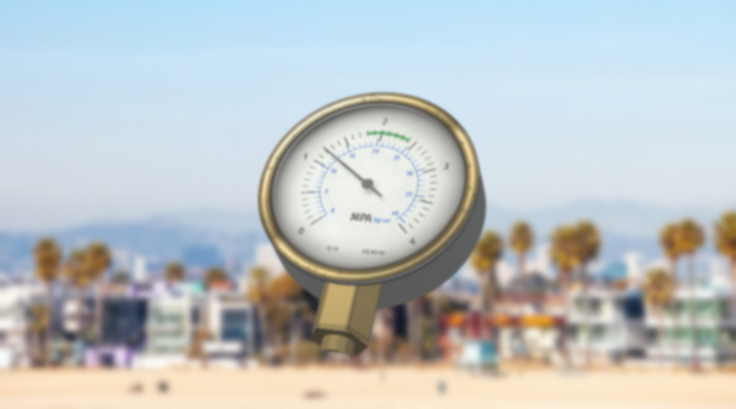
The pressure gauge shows 1.2 MPa
